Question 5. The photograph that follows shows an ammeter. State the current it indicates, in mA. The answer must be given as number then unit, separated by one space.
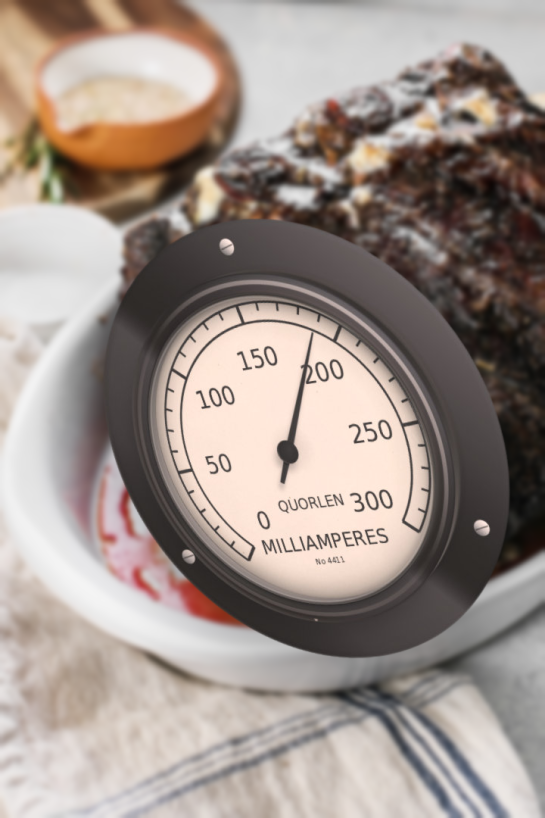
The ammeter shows 190 mA
